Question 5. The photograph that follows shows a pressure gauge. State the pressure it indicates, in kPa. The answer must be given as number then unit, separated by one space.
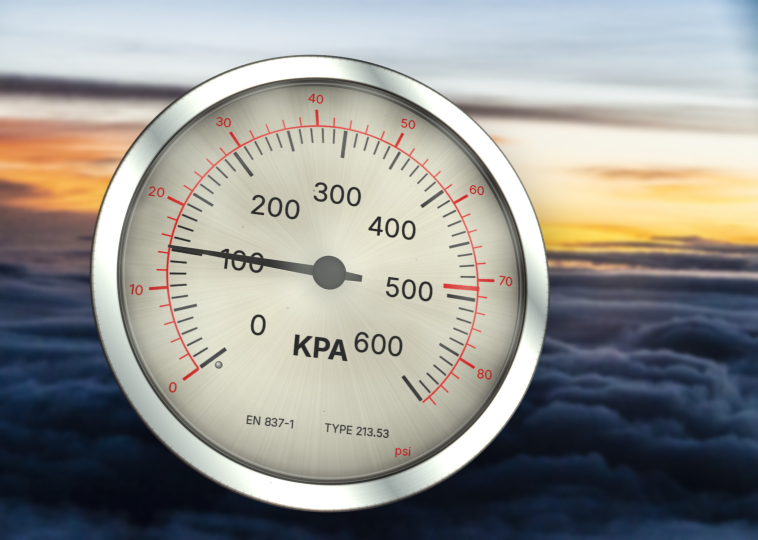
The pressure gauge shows 100 kPa
